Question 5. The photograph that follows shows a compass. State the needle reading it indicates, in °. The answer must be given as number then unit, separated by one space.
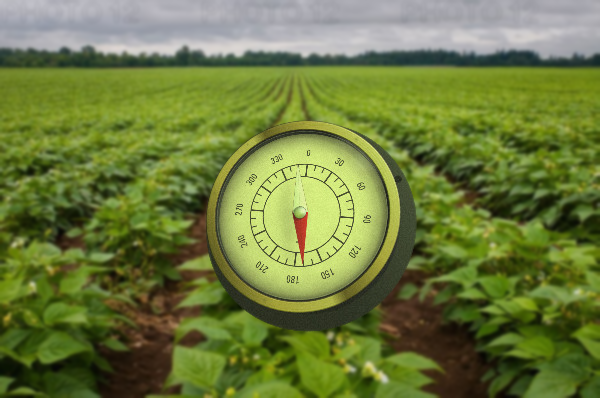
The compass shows 170 °
